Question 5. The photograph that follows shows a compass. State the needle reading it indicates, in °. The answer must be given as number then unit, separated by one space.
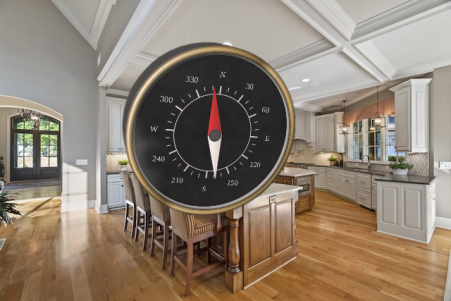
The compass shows 350 °
